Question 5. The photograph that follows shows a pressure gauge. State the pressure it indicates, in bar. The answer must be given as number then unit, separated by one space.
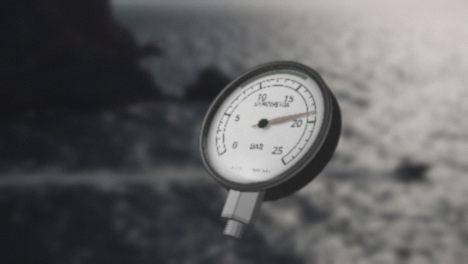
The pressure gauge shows 19 bar
